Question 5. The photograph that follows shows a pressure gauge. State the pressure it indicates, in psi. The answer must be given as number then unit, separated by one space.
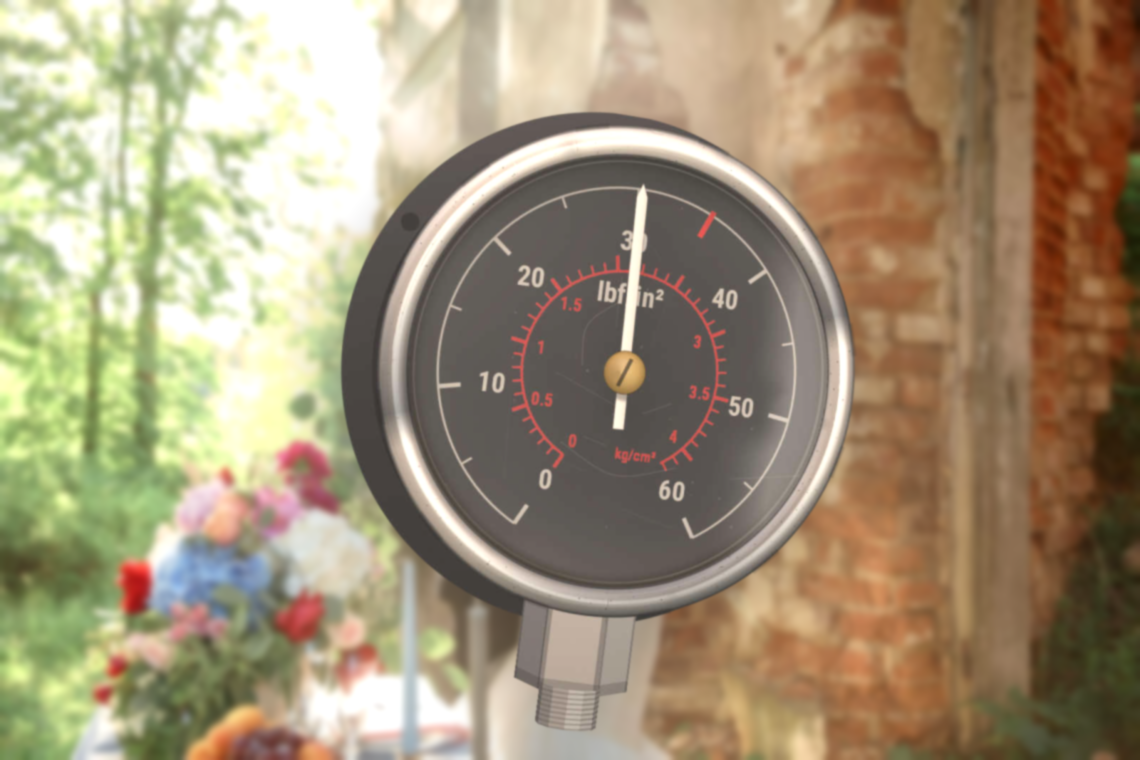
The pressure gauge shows 30 psi
